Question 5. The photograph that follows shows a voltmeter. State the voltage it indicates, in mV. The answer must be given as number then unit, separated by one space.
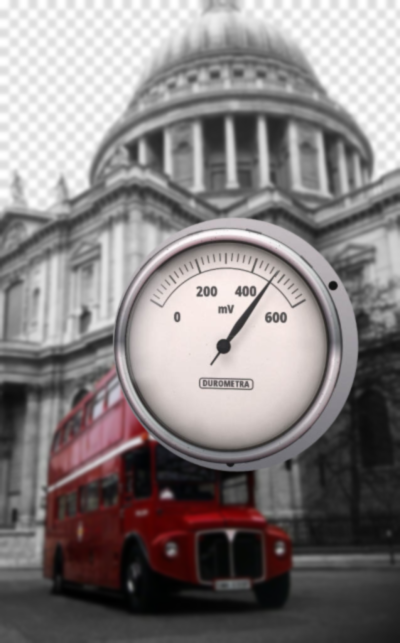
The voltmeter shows 480 mV
